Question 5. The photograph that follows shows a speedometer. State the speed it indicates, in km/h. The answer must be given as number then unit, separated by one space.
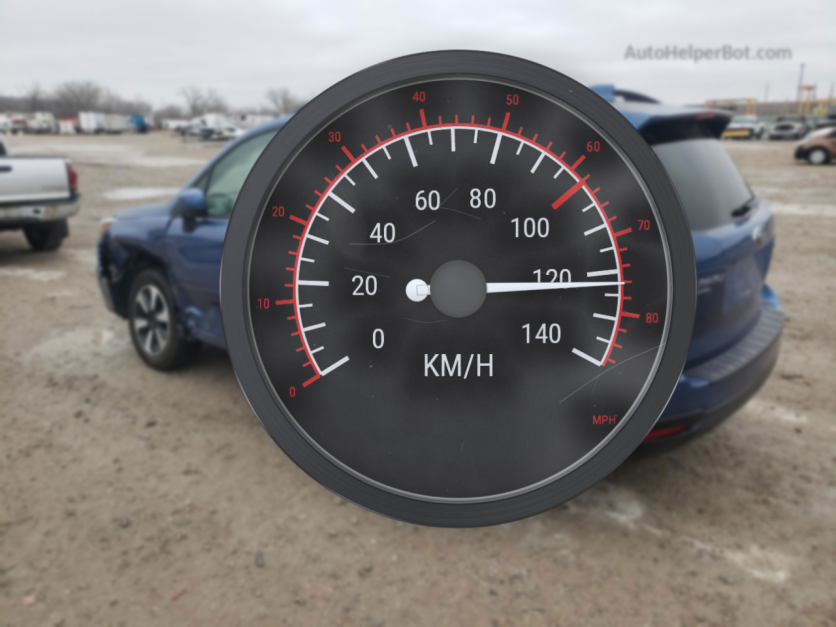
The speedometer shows 122.5 km/h
